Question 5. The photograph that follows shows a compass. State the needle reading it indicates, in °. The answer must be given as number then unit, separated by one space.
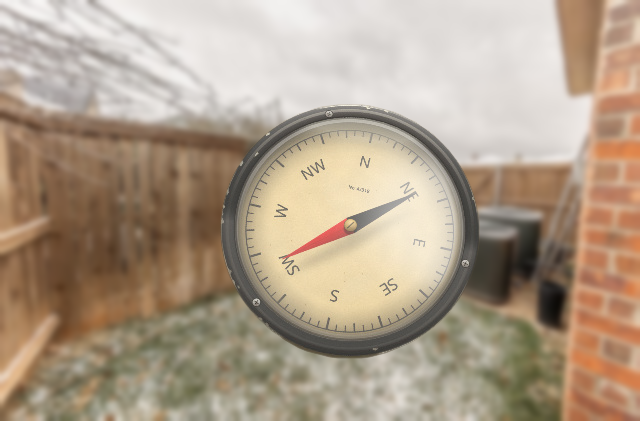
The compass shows 230 °
